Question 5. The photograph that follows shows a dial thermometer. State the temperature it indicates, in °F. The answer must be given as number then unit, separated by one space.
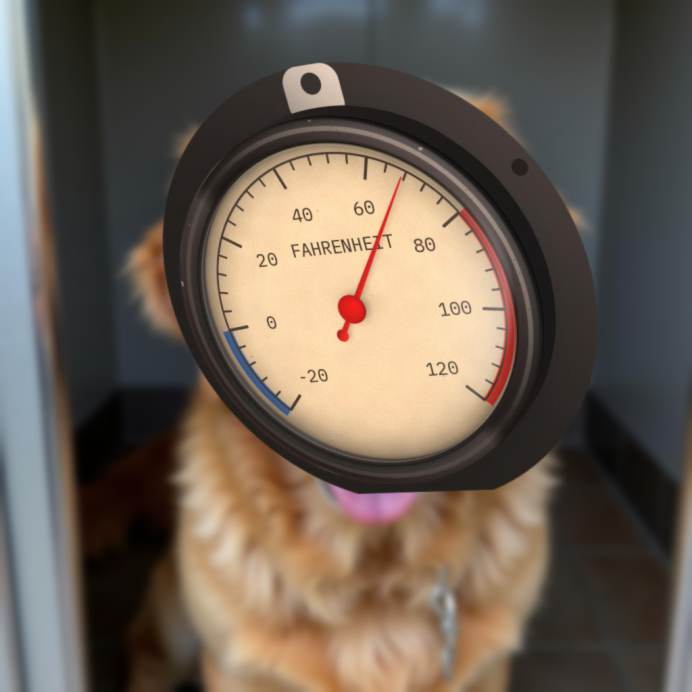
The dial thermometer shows 68 °F
